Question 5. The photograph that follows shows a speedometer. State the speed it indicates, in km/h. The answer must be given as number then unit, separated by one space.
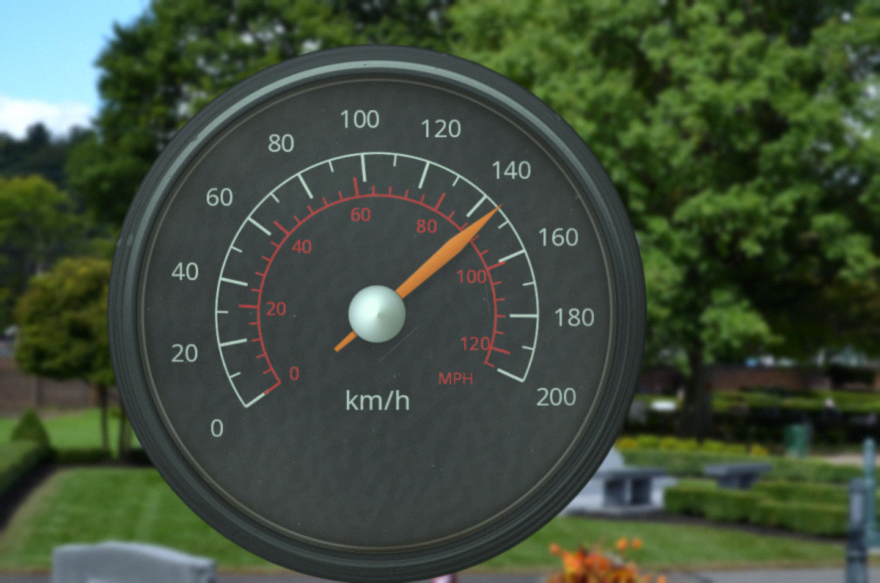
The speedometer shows 145 km/h
